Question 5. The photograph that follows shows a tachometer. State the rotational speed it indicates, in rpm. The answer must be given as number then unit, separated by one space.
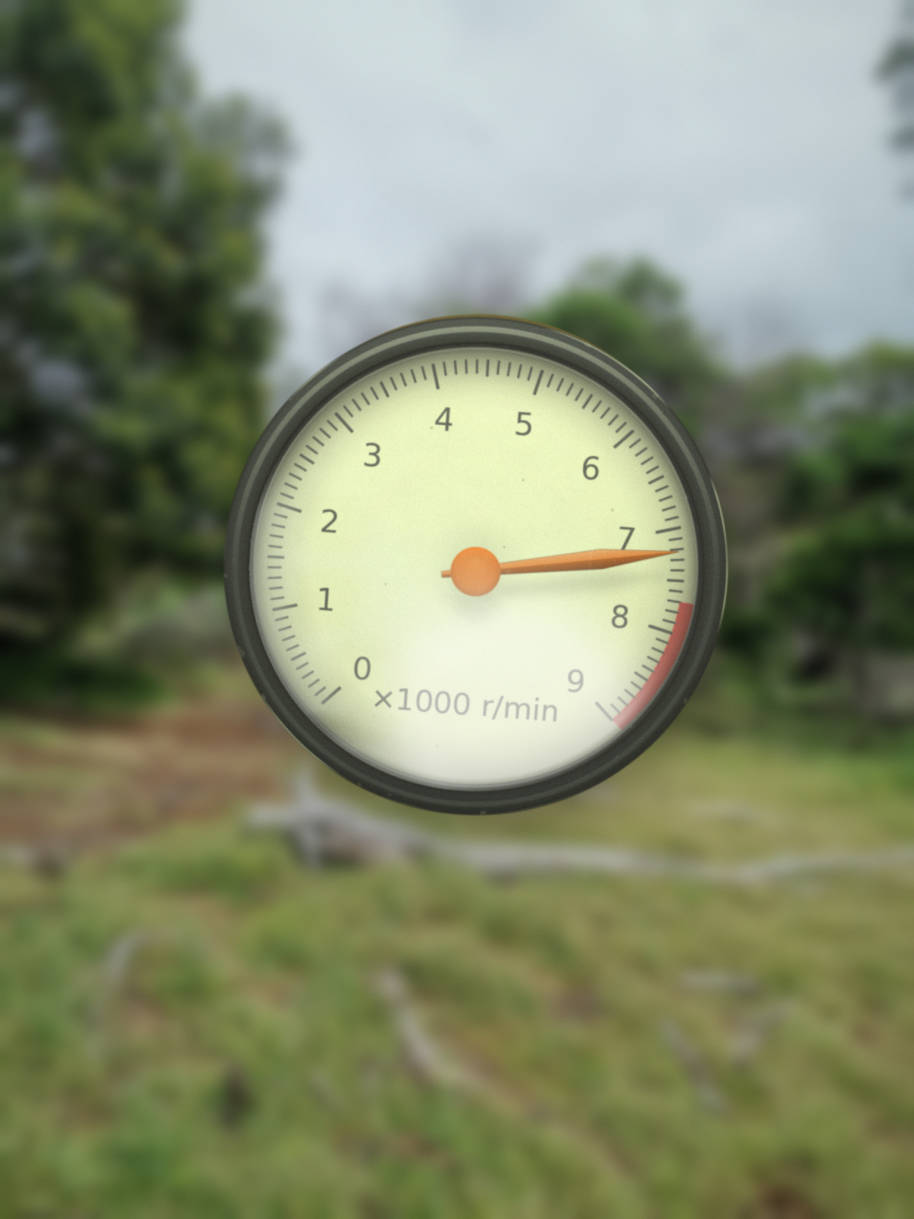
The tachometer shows 7200 rpm
